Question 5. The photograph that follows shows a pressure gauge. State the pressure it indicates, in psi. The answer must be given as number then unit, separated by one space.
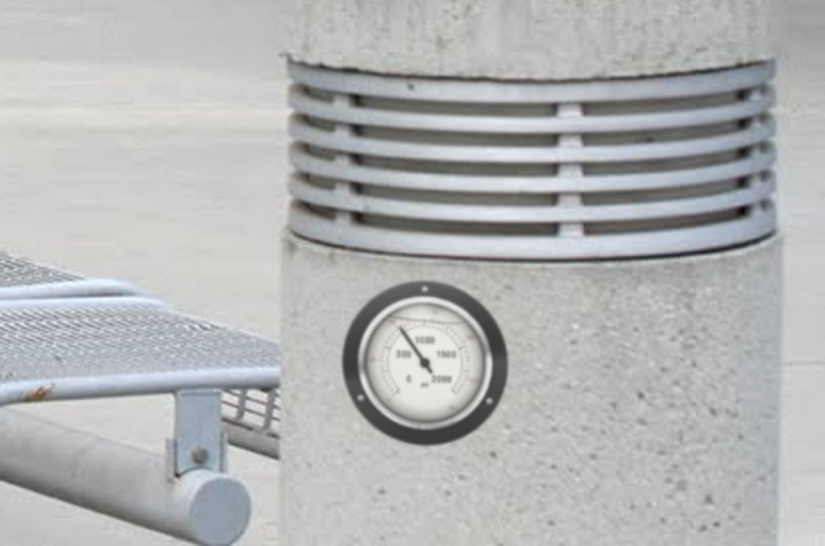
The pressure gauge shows 750 psi
